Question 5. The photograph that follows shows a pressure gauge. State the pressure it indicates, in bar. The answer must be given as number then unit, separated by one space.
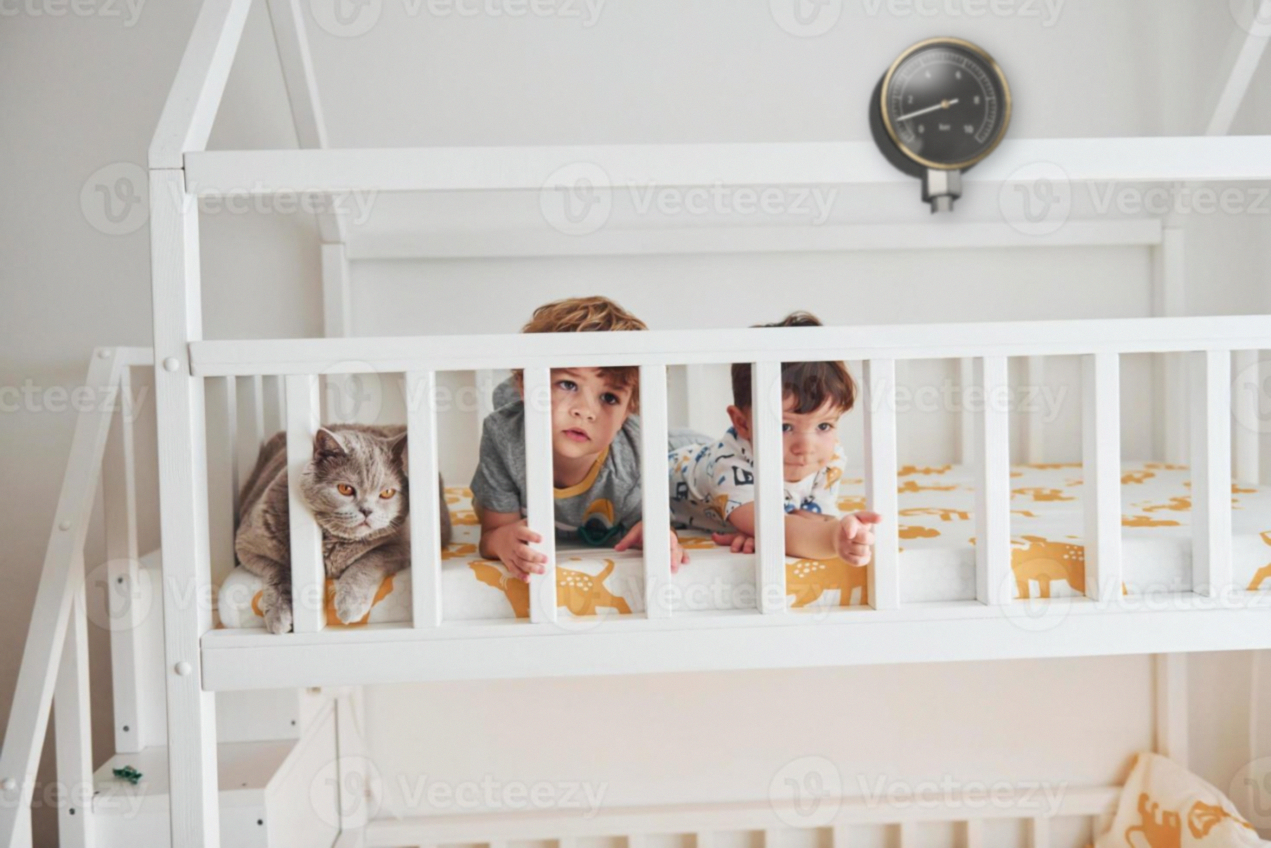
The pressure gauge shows 1 bar
